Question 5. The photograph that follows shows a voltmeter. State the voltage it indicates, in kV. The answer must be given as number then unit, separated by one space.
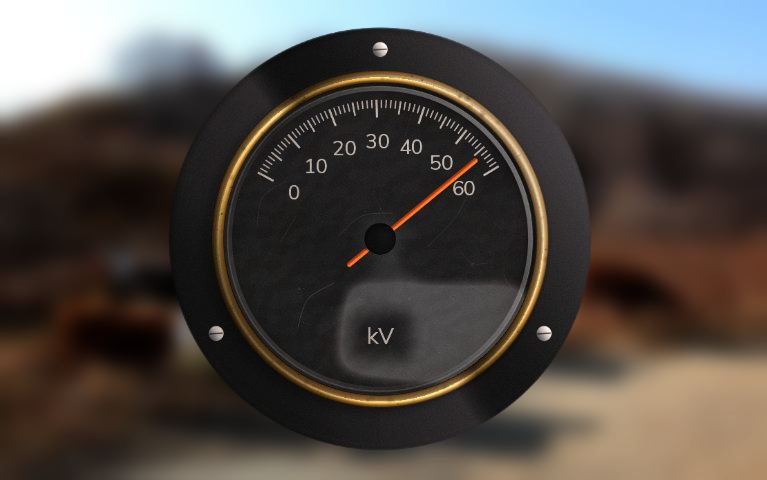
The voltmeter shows 56 kV
